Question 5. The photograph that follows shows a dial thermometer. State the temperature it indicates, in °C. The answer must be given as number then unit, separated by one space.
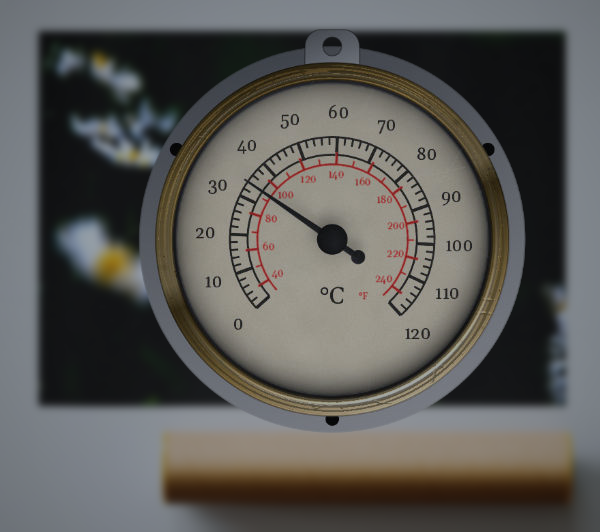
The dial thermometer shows 34 °C
